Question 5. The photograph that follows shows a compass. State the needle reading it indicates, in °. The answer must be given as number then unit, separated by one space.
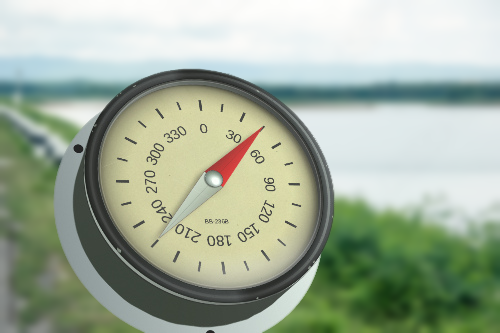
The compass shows 45 °
